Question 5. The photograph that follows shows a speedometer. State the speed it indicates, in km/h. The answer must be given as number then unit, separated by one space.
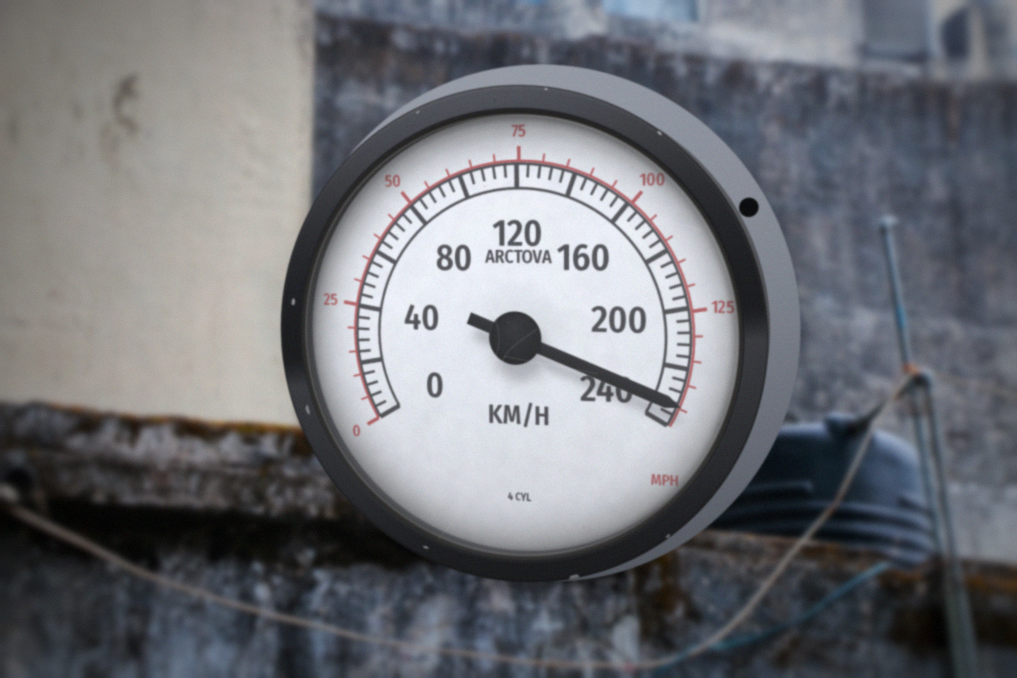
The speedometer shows 232 km/h
